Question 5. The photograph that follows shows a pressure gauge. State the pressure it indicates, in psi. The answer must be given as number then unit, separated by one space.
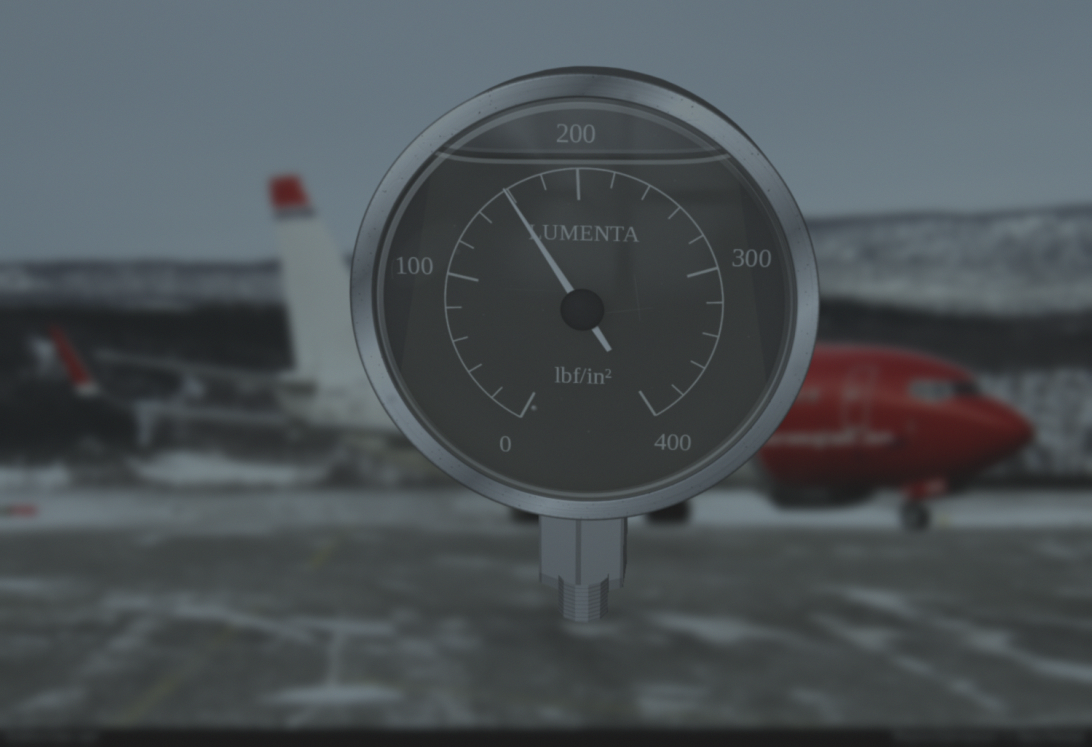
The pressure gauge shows 160 psi
